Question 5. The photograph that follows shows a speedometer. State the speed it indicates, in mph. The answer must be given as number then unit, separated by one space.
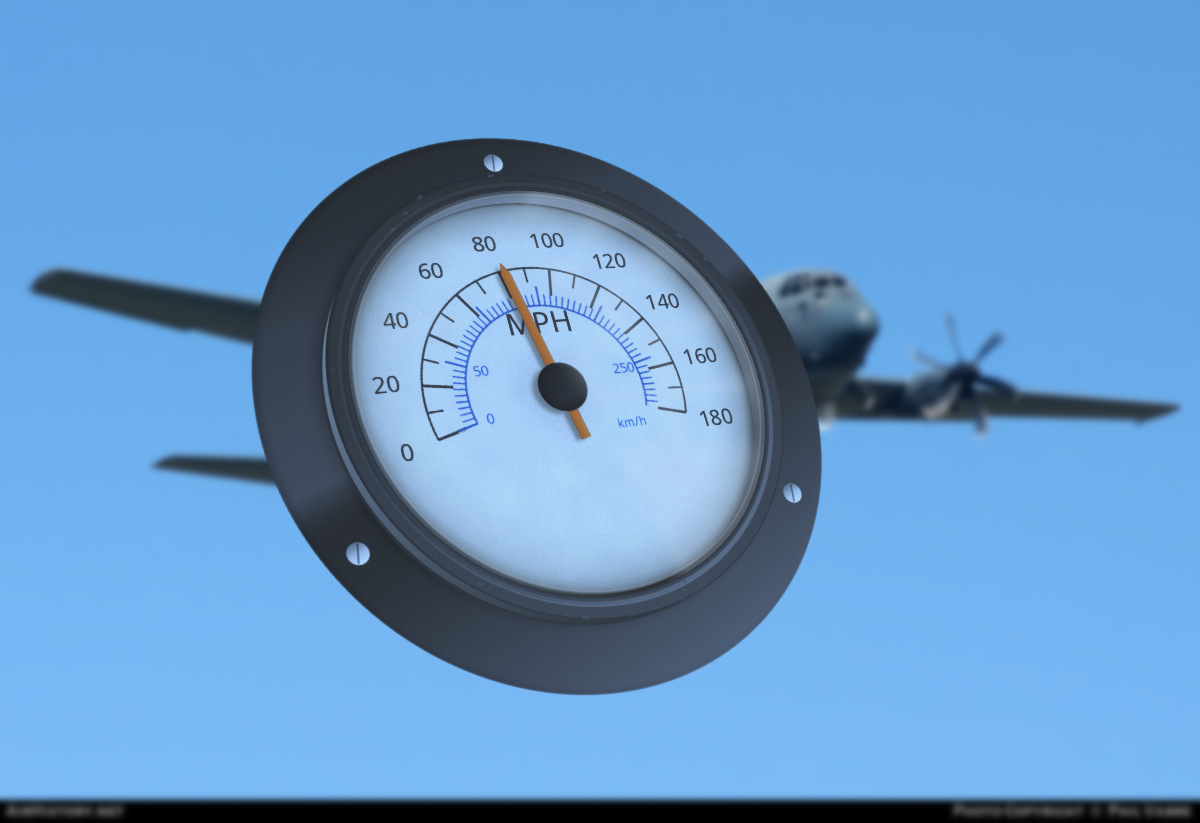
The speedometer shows 80 mph
